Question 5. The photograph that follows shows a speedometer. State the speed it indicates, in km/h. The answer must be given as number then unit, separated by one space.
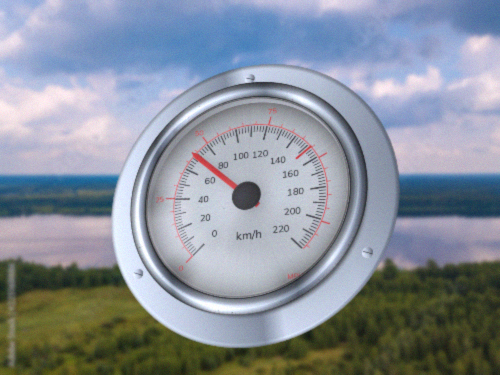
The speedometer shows 70 km/h
